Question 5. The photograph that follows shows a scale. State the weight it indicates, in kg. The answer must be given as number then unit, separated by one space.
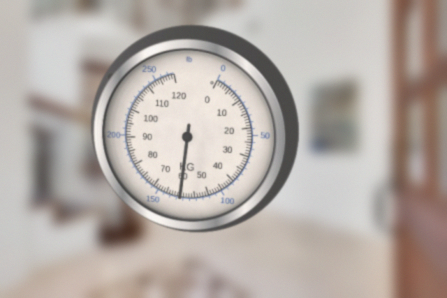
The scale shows 60 kg
